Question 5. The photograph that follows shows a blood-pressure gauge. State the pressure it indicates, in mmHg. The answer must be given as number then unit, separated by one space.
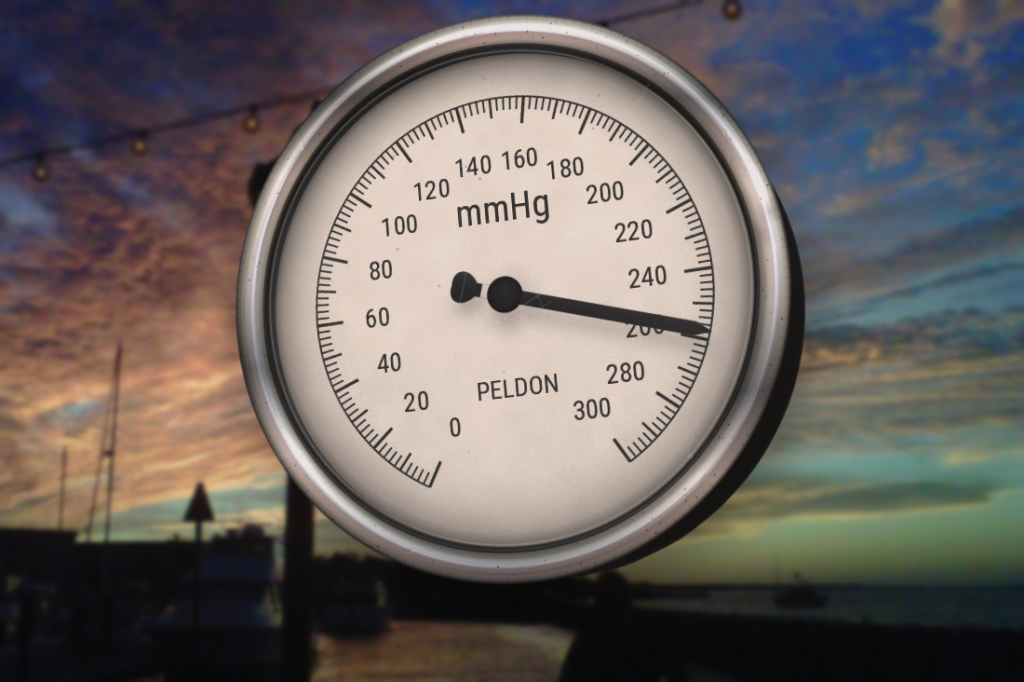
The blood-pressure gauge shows 258 mmHg
